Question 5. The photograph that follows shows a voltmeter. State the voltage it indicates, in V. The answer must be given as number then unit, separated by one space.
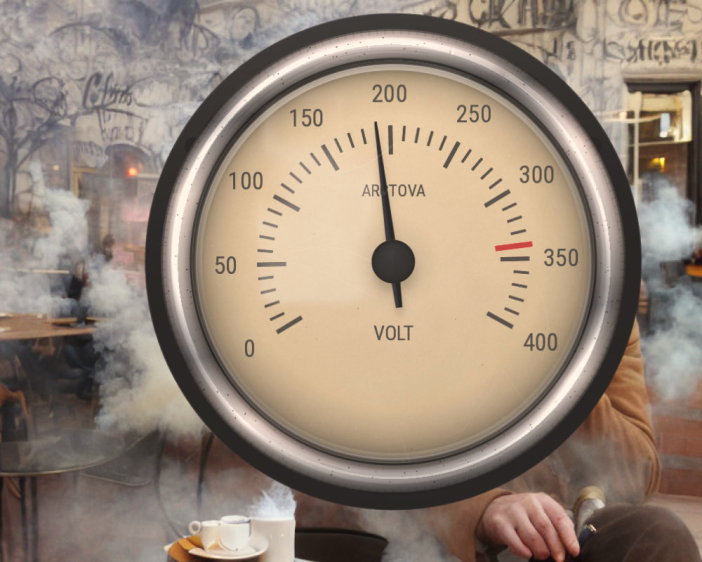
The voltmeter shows 190 V
